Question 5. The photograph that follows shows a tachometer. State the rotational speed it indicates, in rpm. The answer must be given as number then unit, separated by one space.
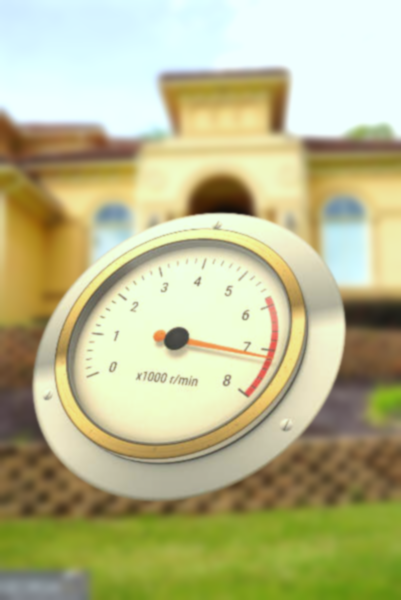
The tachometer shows 7200 rpm
